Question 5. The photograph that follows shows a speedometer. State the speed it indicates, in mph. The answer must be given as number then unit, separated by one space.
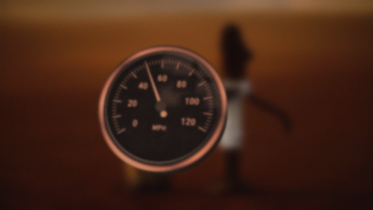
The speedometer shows 50 mph
